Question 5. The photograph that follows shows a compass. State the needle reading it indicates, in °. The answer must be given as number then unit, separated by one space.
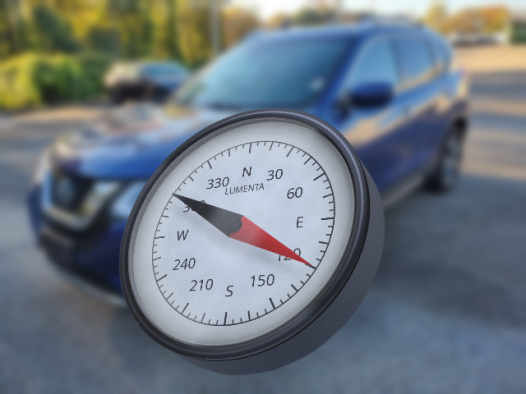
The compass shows 120 °
